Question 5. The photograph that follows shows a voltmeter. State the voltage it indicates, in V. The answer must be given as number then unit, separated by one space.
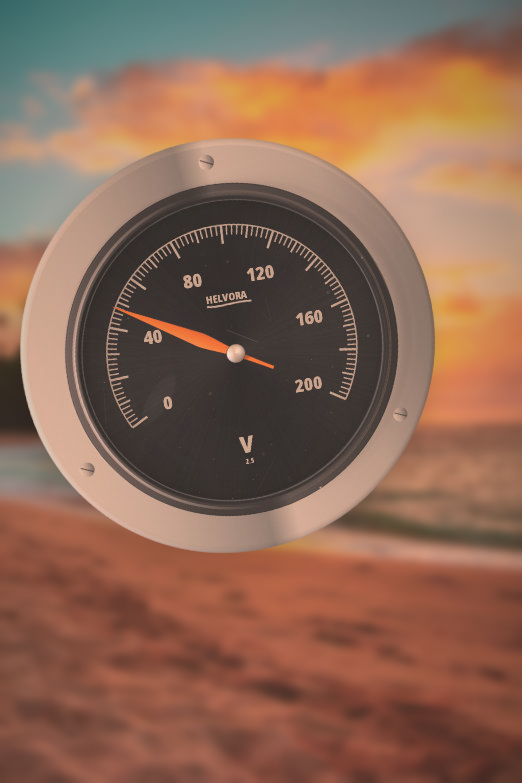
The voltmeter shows 48 V
